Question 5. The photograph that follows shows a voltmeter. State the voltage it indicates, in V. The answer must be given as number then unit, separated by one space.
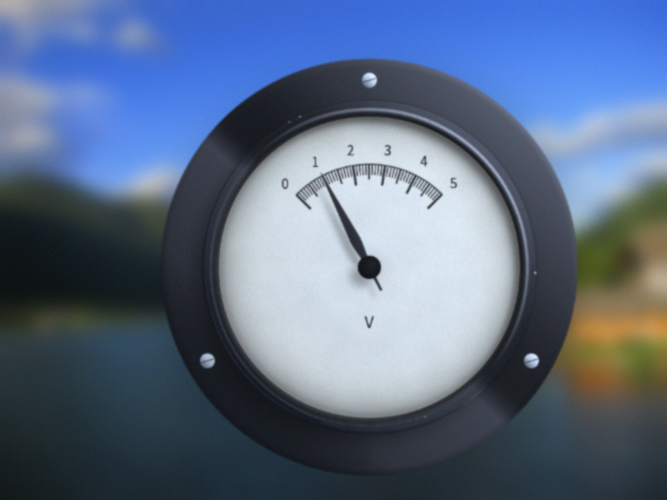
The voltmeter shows 1 V
